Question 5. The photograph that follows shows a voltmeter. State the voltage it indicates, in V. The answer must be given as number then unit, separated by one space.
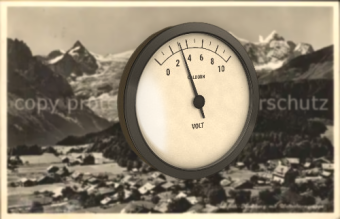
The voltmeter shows 3 V
